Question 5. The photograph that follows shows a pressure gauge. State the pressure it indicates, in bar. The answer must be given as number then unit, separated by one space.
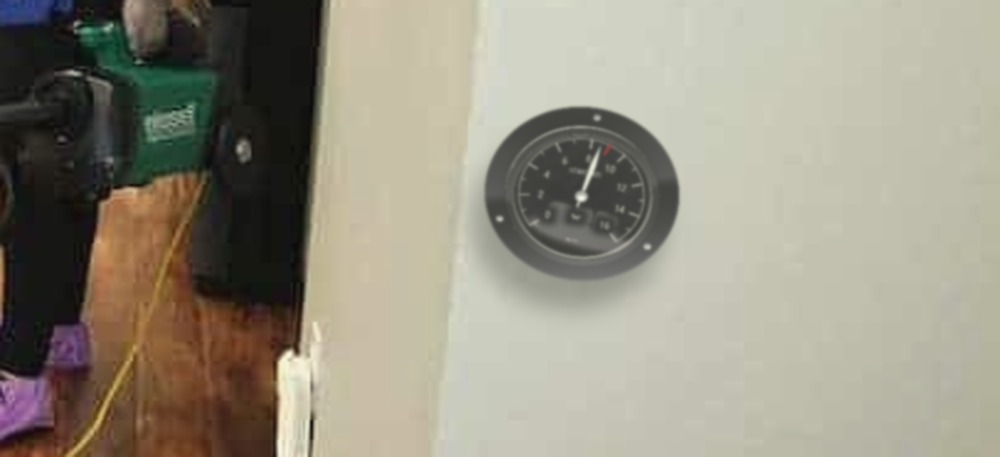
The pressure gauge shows 8.5 bar
